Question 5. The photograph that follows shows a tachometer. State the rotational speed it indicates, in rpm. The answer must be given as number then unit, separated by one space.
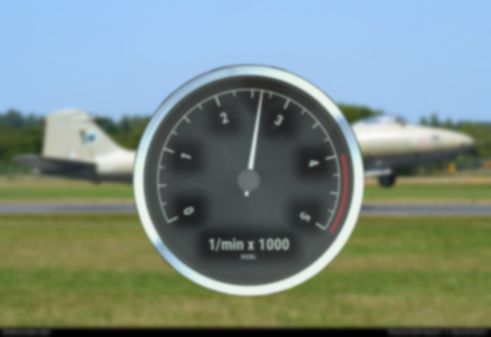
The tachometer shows 2625 rpm
